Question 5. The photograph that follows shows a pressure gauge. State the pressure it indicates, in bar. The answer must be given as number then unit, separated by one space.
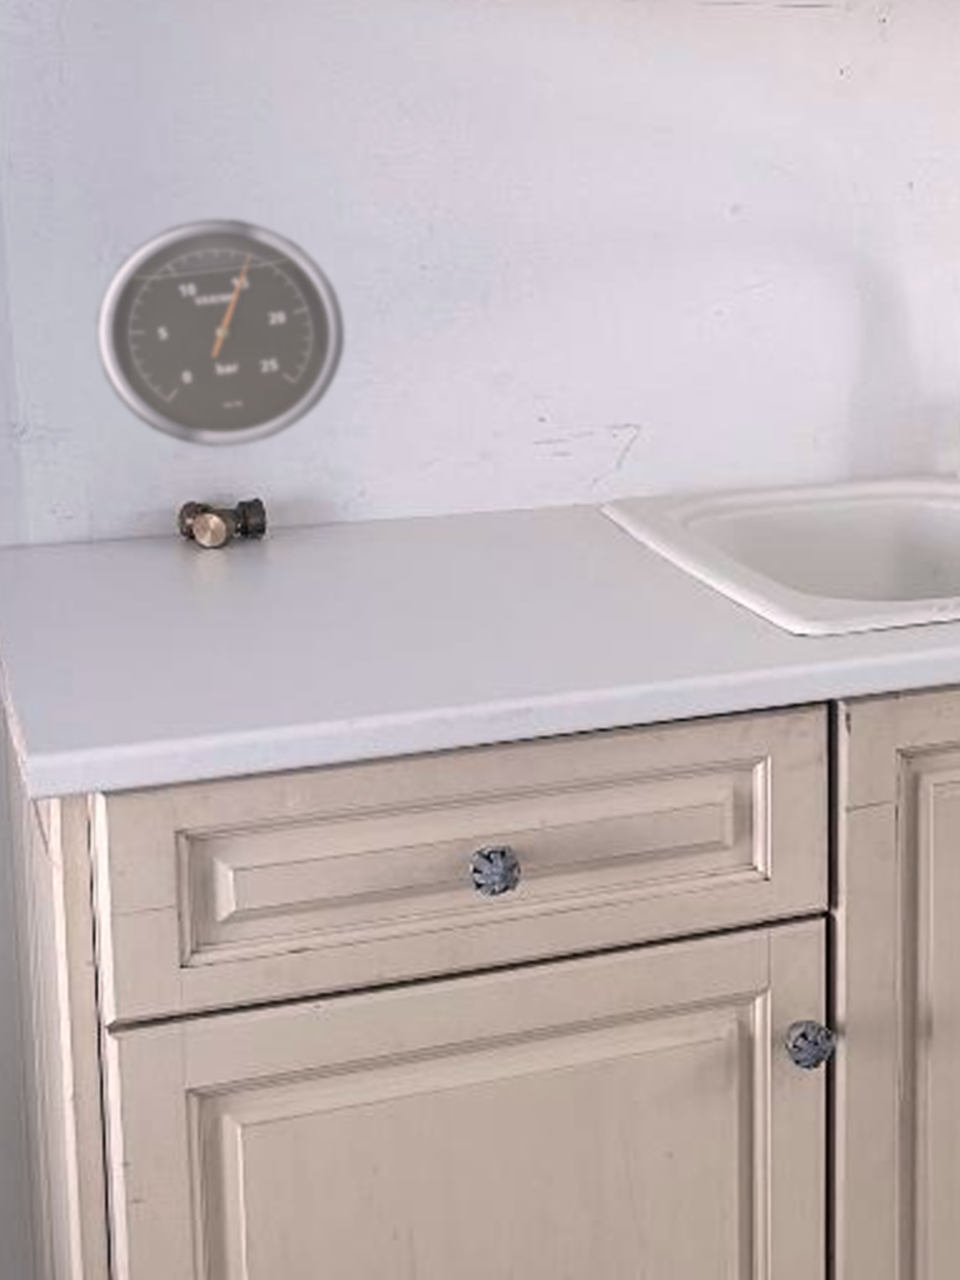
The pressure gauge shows 15 bar
